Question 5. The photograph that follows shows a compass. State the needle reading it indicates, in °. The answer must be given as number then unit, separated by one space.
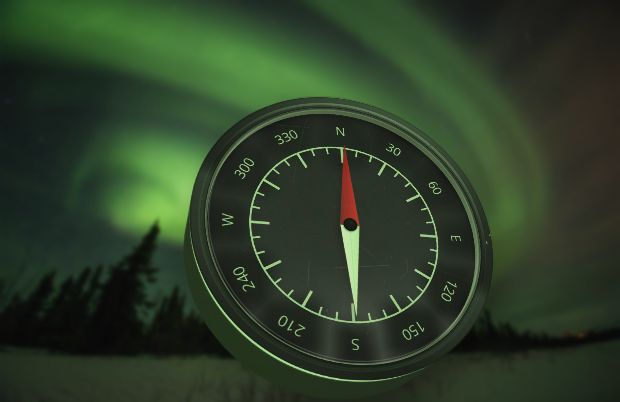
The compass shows 0 °
